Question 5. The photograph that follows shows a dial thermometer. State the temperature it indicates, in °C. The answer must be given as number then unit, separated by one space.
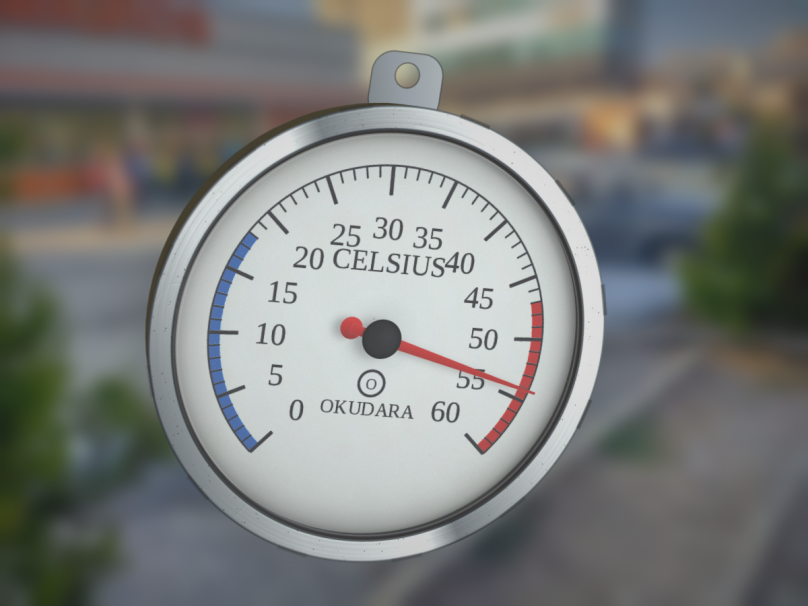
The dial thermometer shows 54 °C
